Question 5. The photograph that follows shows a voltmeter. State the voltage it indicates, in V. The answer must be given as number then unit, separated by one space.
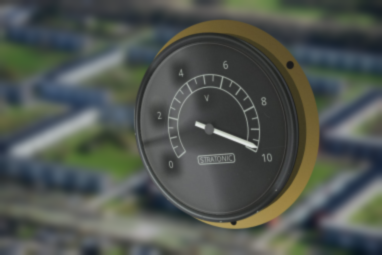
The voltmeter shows 9.75 V
